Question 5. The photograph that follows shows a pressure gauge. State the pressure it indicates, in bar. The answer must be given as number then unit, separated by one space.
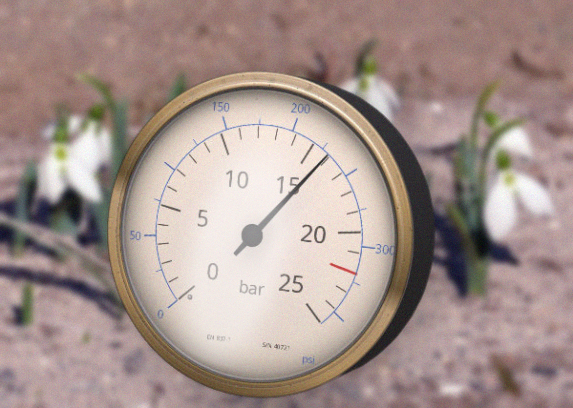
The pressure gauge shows 16 bar
